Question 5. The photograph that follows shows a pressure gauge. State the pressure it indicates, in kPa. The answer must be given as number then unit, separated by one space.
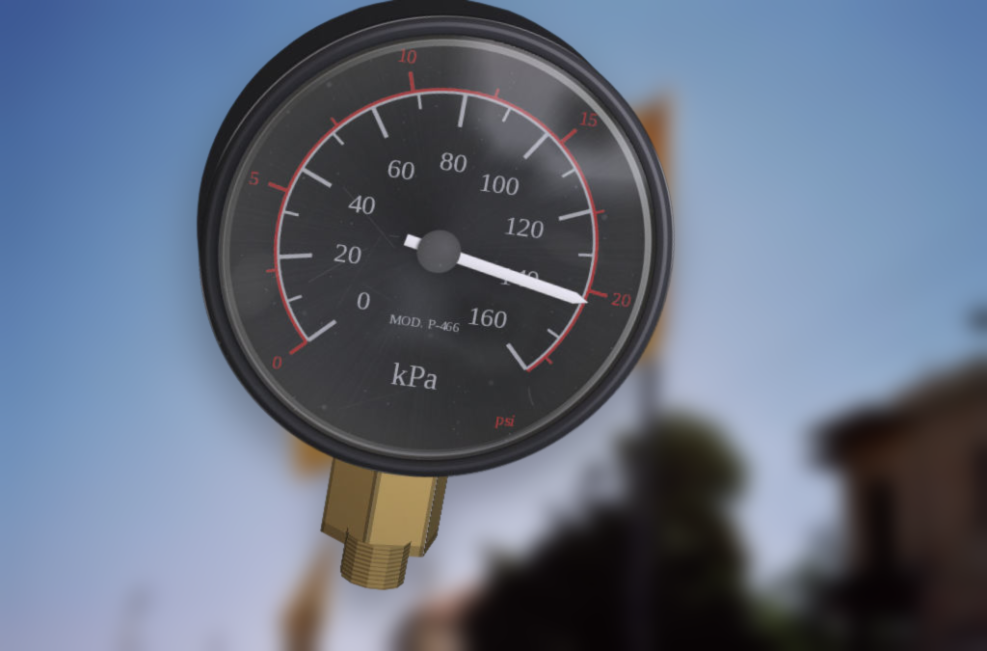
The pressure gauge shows 140 kPa
